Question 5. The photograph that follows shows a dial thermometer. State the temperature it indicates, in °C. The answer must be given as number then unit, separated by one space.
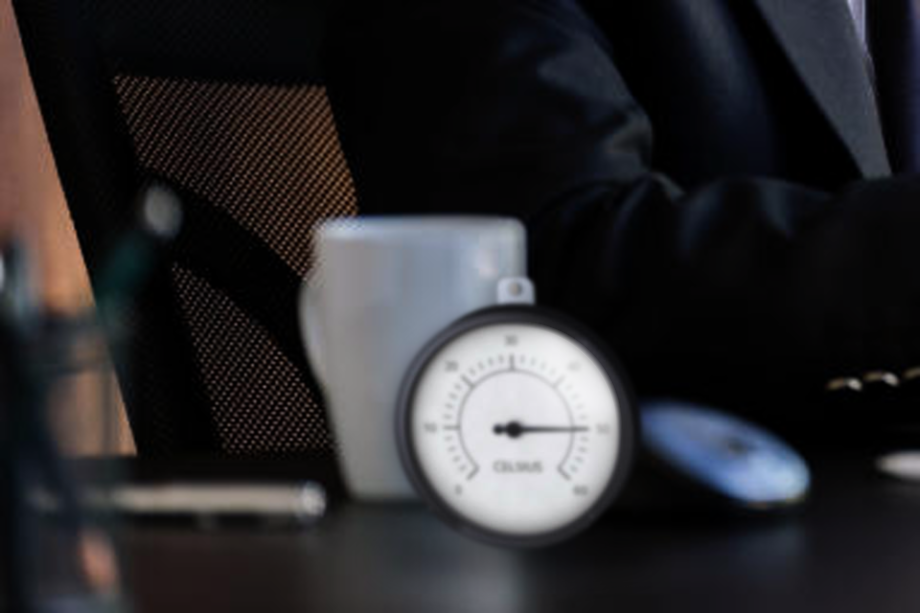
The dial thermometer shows 50 °C
